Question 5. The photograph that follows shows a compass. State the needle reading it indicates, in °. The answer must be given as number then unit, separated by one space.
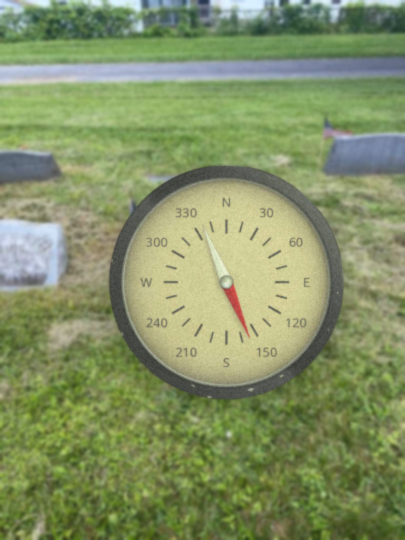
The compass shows 157.5 °
